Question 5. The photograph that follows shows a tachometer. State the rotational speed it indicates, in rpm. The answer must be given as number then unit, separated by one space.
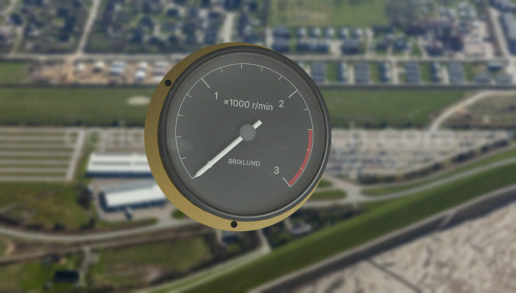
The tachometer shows 0 rpm
